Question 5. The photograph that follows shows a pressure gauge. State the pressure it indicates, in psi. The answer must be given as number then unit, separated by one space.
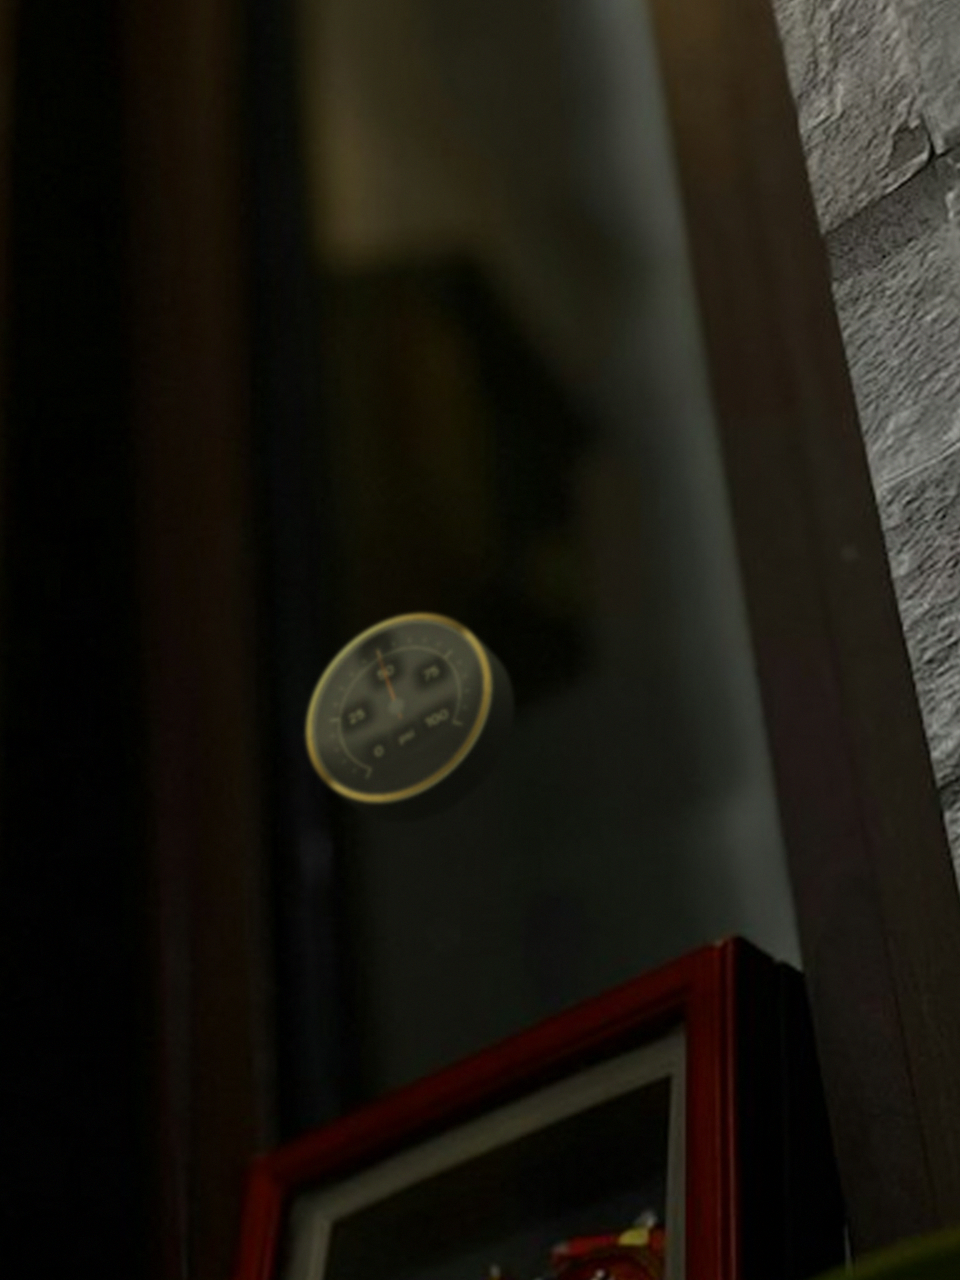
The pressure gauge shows 50 psi
